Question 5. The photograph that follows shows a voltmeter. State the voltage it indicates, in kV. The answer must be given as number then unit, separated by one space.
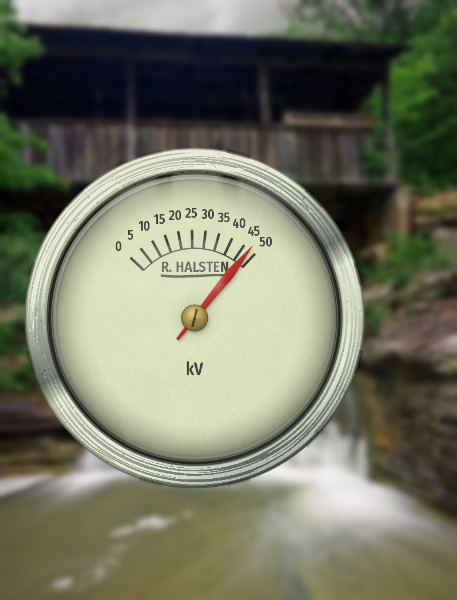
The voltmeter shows 47.5 kV
